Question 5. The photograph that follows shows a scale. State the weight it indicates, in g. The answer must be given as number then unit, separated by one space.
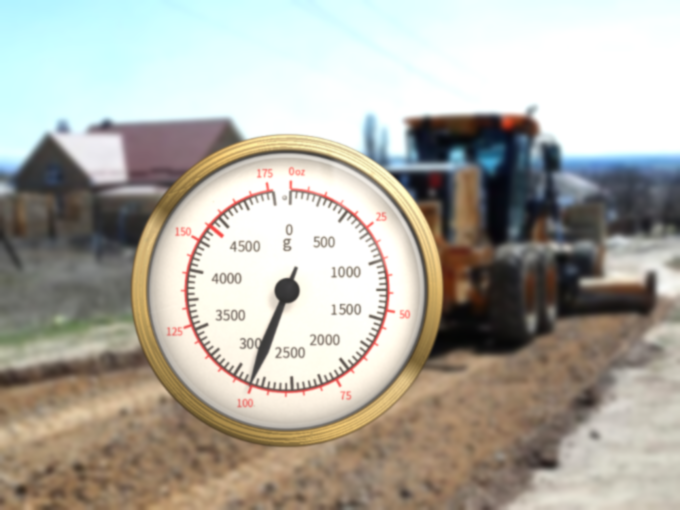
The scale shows 2850 g
